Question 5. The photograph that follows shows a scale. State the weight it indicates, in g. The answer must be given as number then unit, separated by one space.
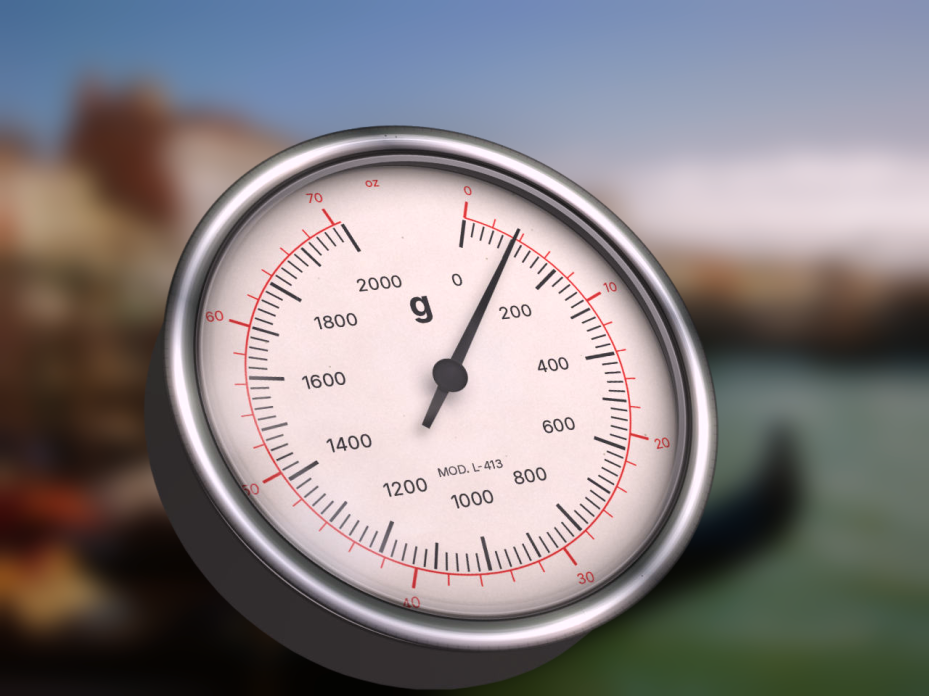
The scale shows 100 g
